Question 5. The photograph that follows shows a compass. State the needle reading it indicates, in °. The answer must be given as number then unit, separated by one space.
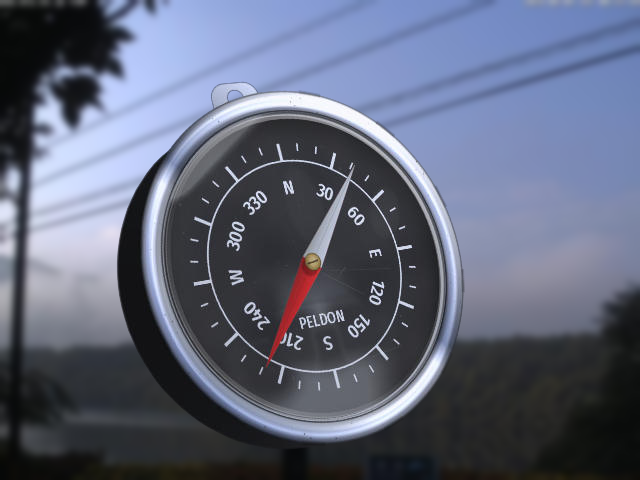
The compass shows 220 °
